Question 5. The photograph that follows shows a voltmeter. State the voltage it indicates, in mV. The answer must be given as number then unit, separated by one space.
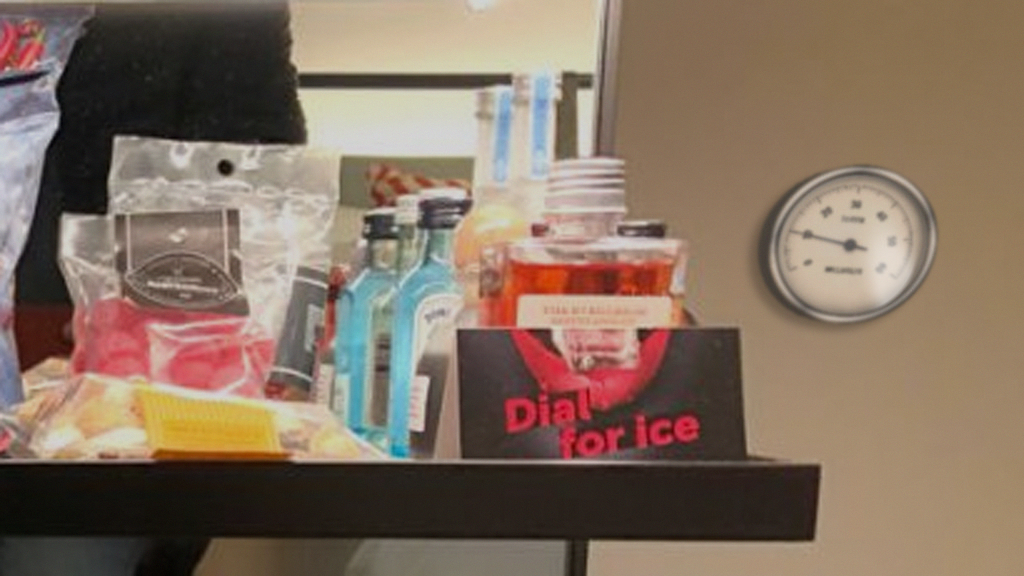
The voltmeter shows 10 mV
